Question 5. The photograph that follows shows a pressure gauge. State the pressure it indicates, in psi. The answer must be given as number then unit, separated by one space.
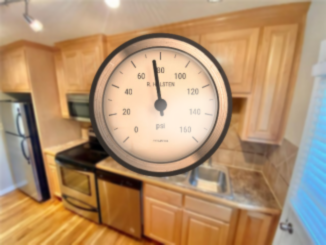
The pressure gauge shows 75 psi
